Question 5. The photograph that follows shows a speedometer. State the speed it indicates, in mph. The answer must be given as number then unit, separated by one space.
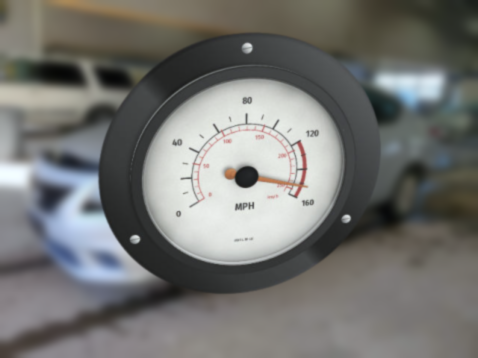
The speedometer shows 150 mph
